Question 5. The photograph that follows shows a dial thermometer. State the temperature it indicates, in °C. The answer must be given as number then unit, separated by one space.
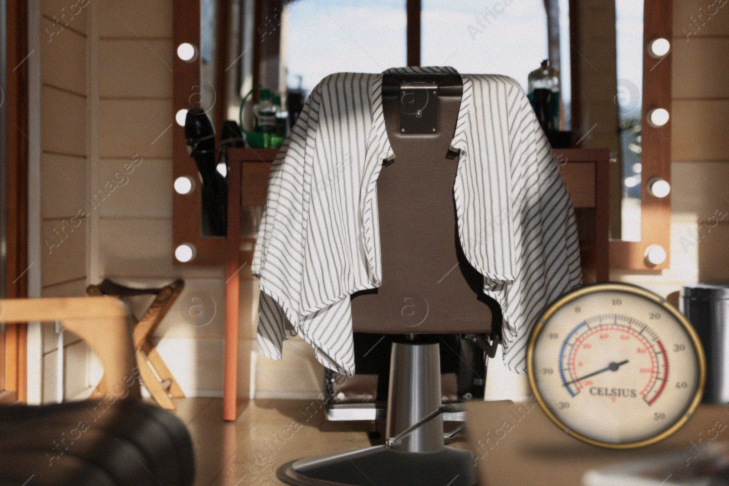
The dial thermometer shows -25 °C
